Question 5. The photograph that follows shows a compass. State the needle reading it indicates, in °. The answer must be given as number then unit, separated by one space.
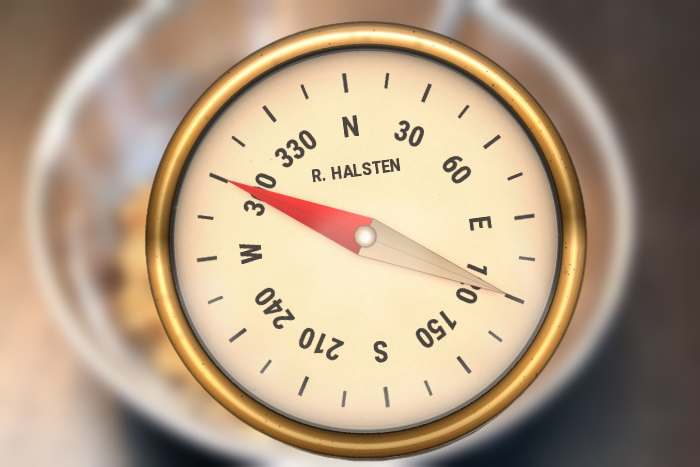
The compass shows 300 °
